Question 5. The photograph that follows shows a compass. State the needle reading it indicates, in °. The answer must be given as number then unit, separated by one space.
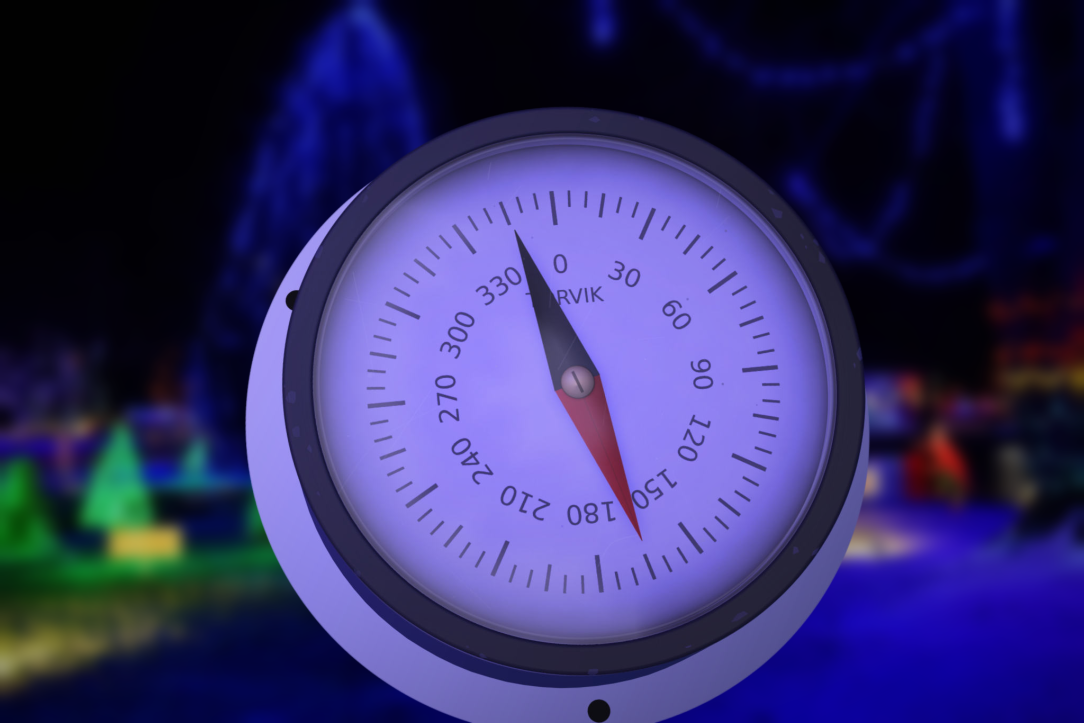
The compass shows 165 °
